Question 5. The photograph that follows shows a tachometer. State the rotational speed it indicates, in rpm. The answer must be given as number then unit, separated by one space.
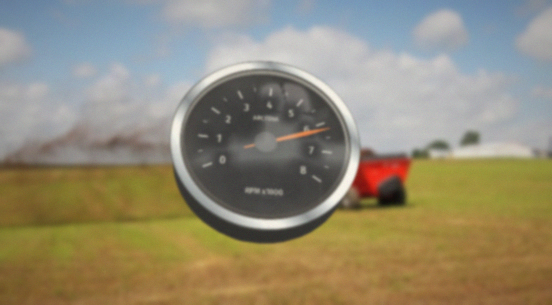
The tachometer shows 6250 rpm
